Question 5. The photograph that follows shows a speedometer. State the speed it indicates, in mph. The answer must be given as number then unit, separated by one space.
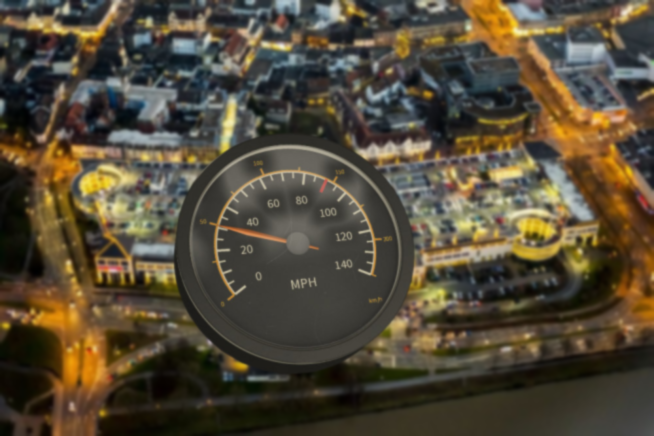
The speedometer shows 30 mph
